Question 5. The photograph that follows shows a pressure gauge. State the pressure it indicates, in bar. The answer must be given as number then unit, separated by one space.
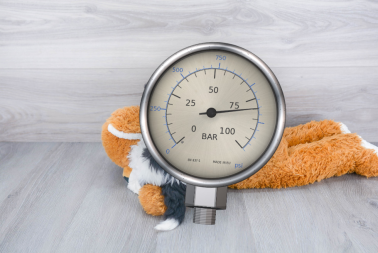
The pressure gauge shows 80 bar
